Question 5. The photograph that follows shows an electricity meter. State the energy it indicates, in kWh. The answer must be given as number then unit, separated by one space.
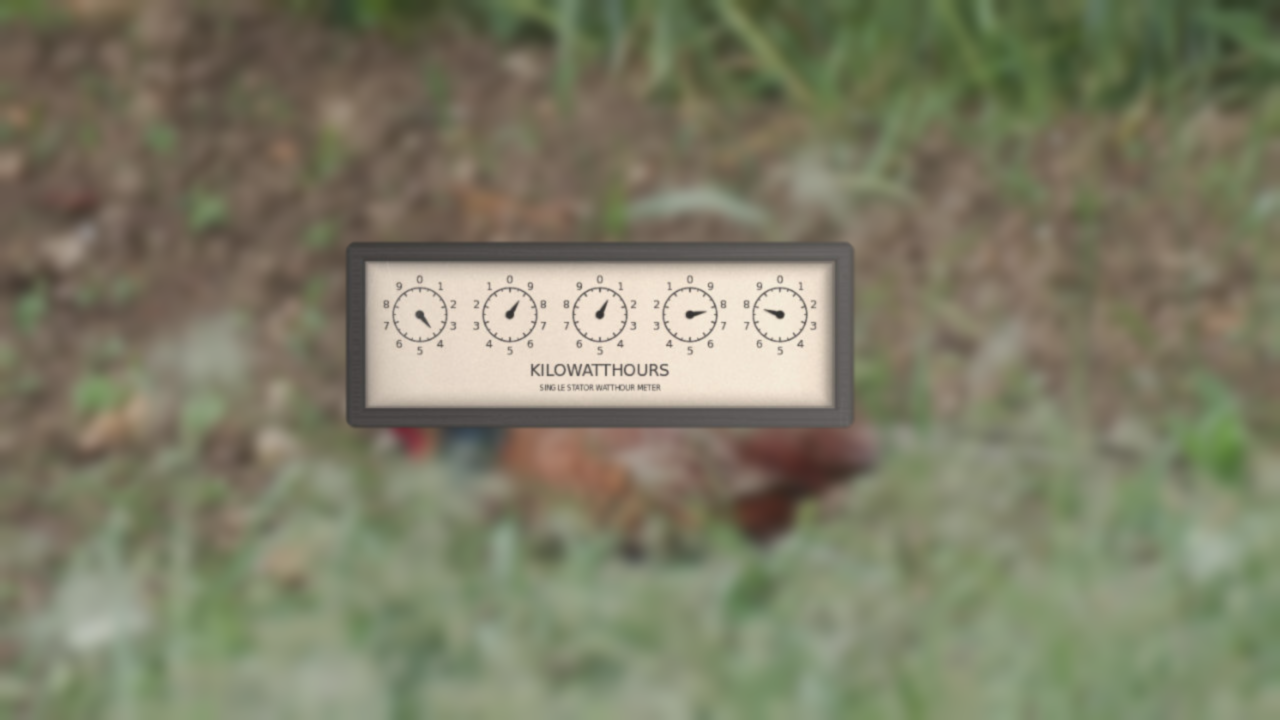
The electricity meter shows 39078 kWh
